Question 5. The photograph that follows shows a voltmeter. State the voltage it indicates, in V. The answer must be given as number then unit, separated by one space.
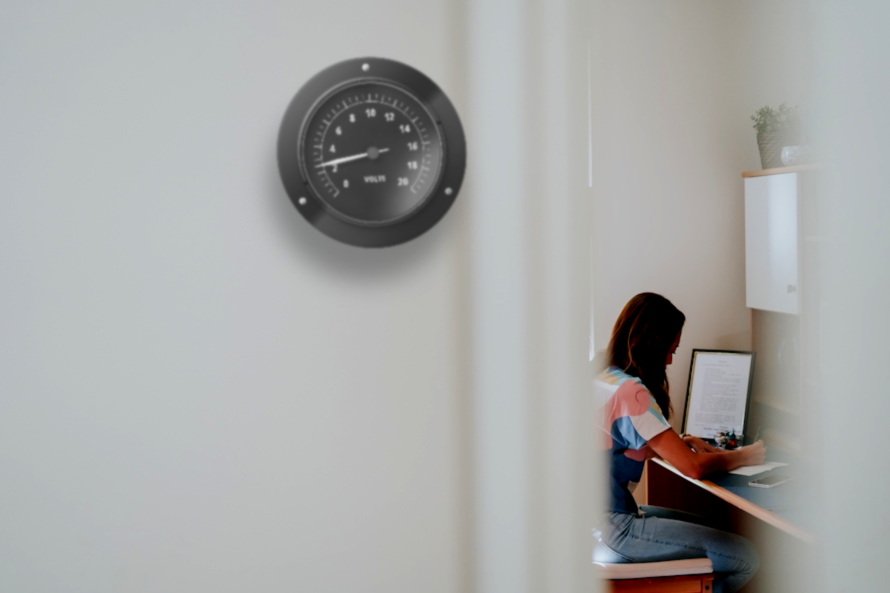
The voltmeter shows 2.5 V
